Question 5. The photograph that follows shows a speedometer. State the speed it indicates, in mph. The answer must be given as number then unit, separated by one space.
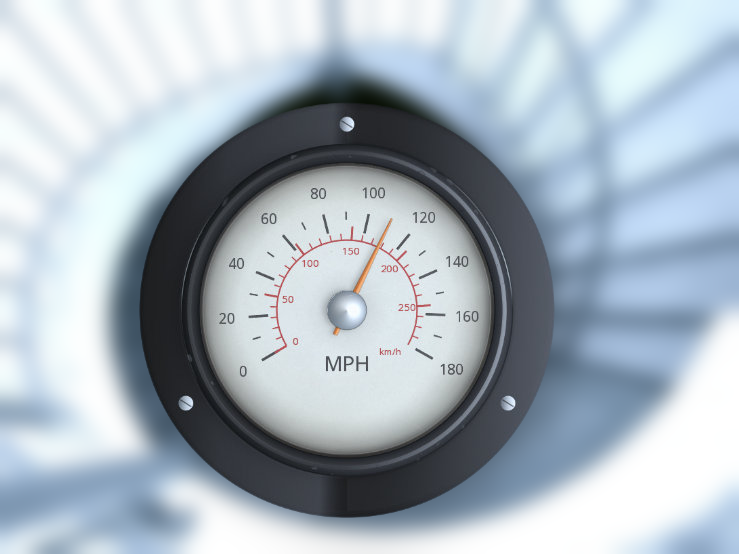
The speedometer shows 110 mph
